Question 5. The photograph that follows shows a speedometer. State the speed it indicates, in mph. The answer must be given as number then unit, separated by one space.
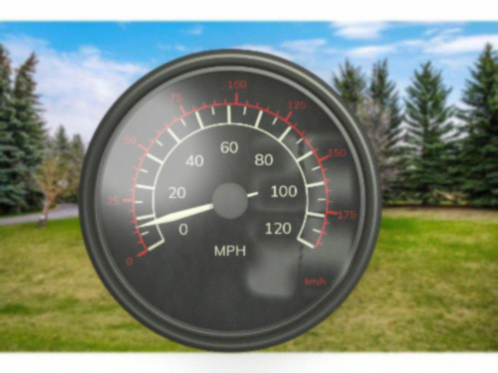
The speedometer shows 7.5 mph
